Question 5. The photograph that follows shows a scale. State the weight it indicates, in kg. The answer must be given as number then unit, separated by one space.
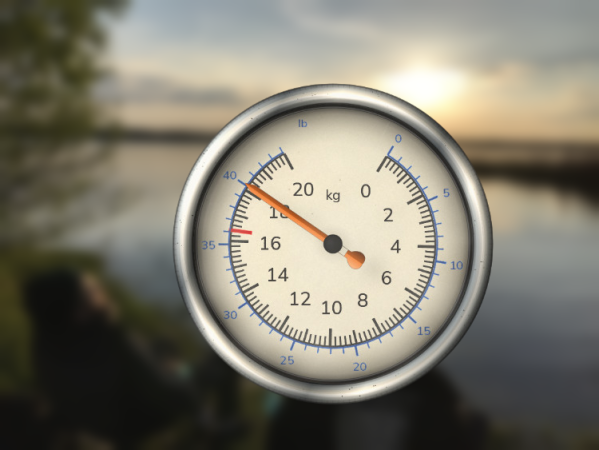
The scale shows 18.2 kg
